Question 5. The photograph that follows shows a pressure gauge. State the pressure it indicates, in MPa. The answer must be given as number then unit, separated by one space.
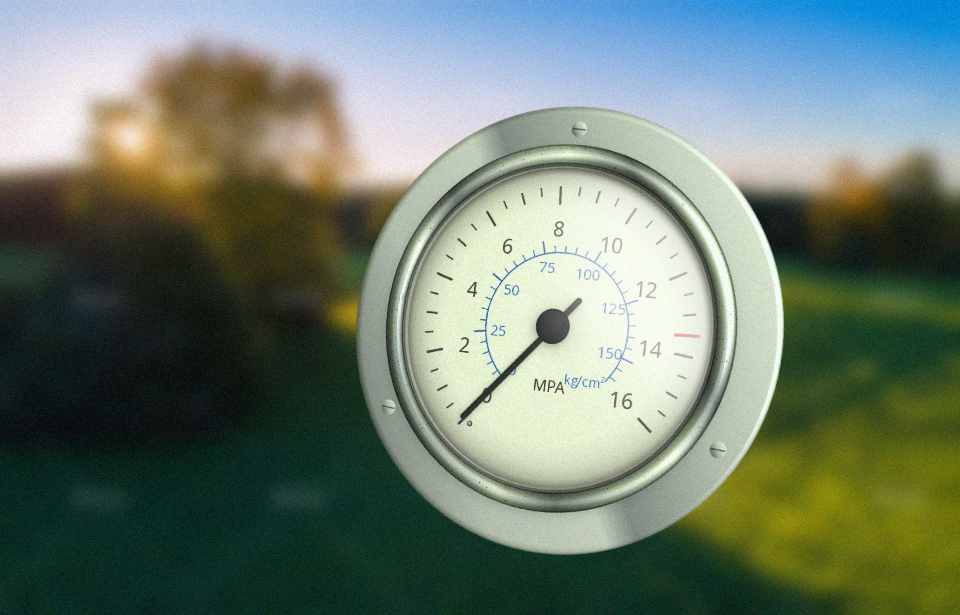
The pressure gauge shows 0 MPa
